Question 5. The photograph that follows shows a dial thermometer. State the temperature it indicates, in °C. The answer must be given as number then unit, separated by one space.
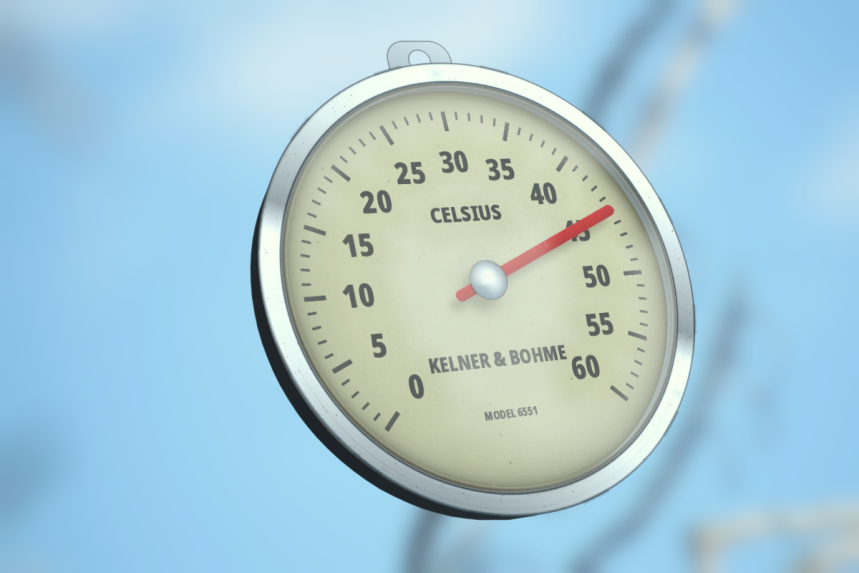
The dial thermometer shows 45 °C
